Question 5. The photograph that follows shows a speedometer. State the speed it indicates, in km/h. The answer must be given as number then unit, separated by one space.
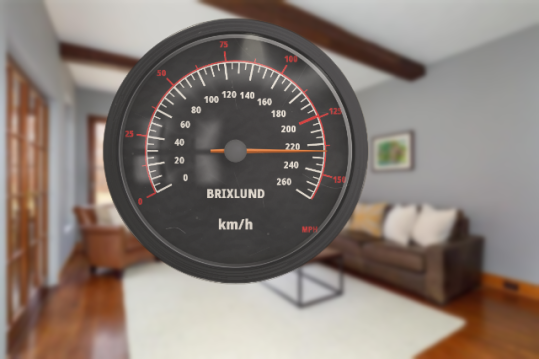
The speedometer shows 225 km/h
